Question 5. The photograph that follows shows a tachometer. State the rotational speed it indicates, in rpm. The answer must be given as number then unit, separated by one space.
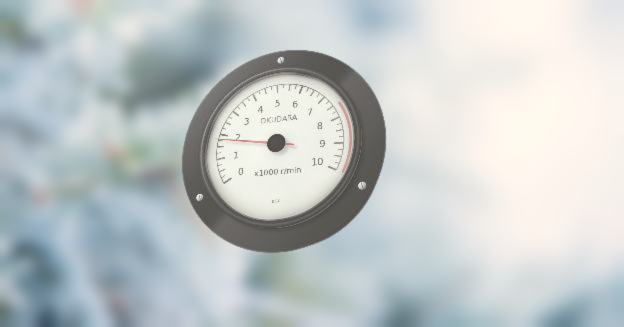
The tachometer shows 1750 rpm
